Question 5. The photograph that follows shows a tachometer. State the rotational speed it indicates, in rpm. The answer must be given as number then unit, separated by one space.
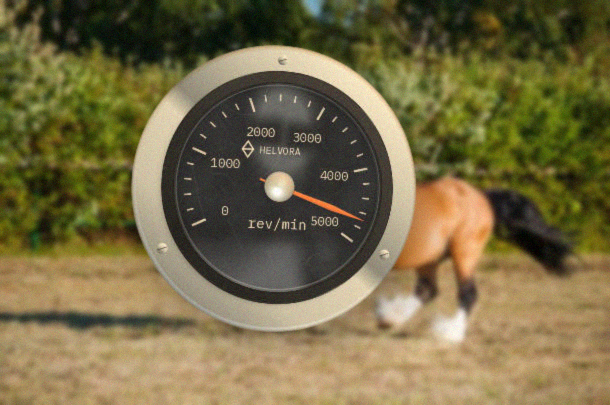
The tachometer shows 4700 rpm
